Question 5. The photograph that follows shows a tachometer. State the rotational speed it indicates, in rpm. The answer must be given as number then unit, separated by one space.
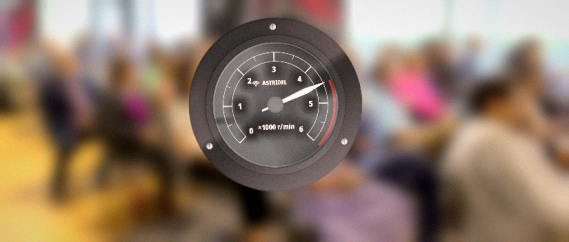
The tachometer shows 4500 rpm
